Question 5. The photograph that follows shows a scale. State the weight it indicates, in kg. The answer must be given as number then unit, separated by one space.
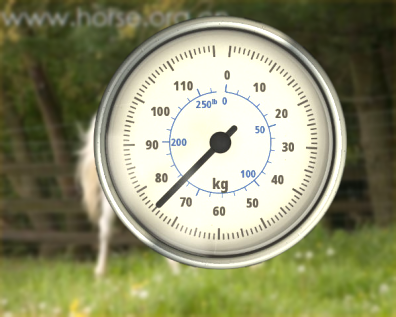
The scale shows 75 kg
